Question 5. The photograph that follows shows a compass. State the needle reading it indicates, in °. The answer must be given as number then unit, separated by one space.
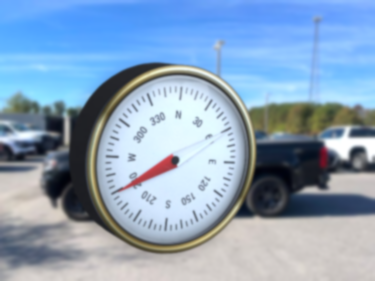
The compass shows 240 °
